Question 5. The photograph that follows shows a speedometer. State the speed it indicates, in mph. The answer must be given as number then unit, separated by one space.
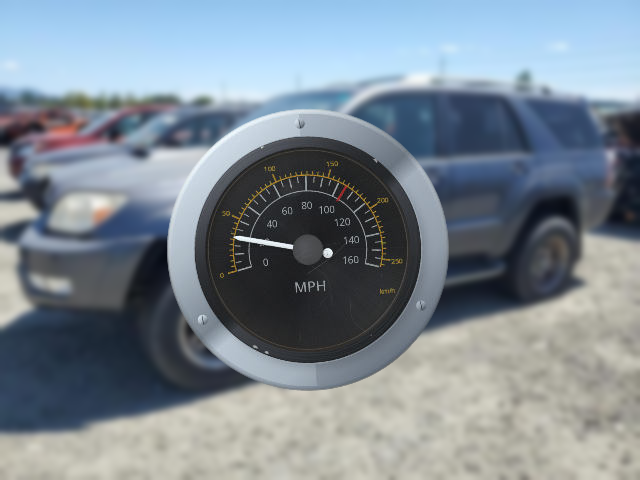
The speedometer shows 20 mph
